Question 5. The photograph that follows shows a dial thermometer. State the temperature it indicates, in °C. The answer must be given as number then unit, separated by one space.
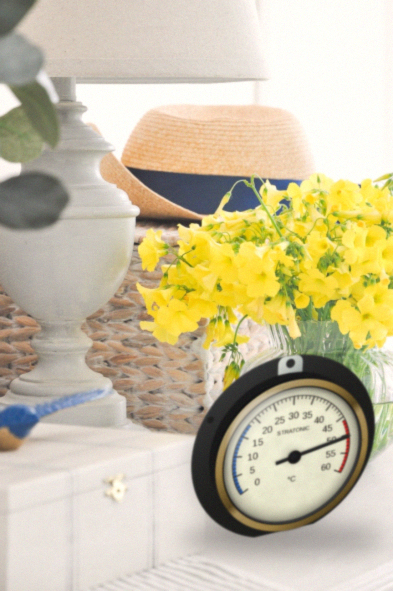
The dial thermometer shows 50 °C
